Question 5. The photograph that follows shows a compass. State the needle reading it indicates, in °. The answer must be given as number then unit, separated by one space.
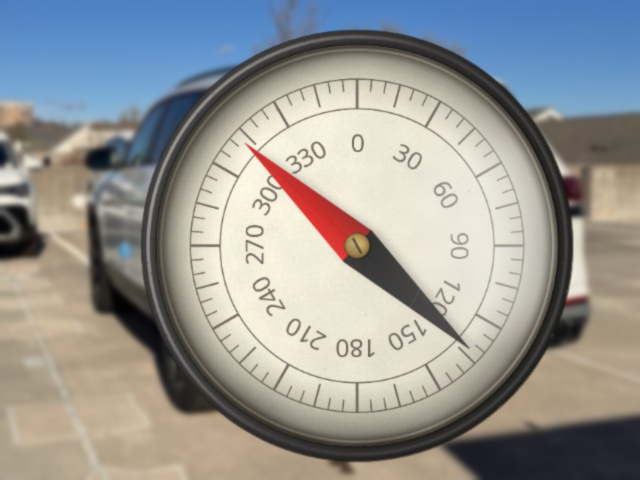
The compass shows 312.5 °
